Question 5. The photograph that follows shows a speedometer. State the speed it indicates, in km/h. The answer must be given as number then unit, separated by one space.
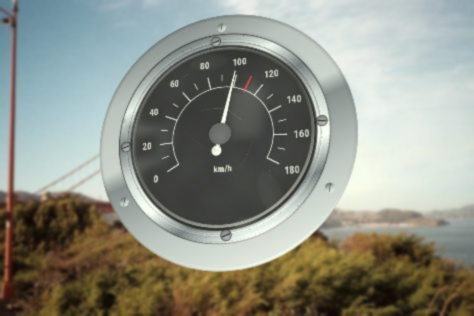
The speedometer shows 100 km/h
